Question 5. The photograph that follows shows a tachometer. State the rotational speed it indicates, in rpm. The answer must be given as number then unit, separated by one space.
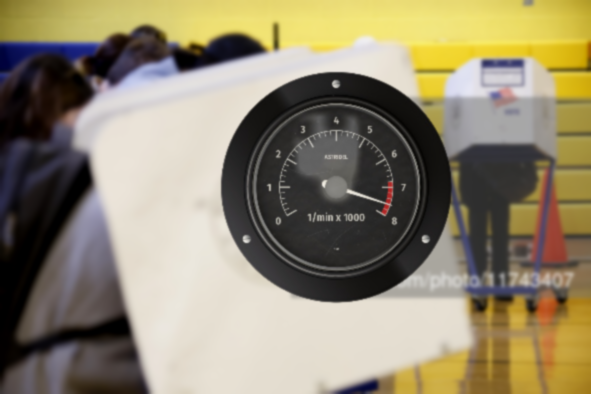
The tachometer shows 7600 rpm
